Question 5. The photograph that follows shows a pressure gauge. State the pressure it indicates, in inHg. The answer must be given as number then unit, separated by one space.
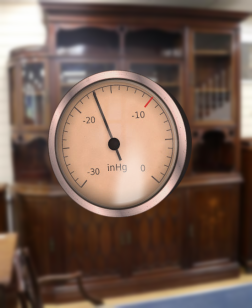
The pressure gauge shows -17 inHg
